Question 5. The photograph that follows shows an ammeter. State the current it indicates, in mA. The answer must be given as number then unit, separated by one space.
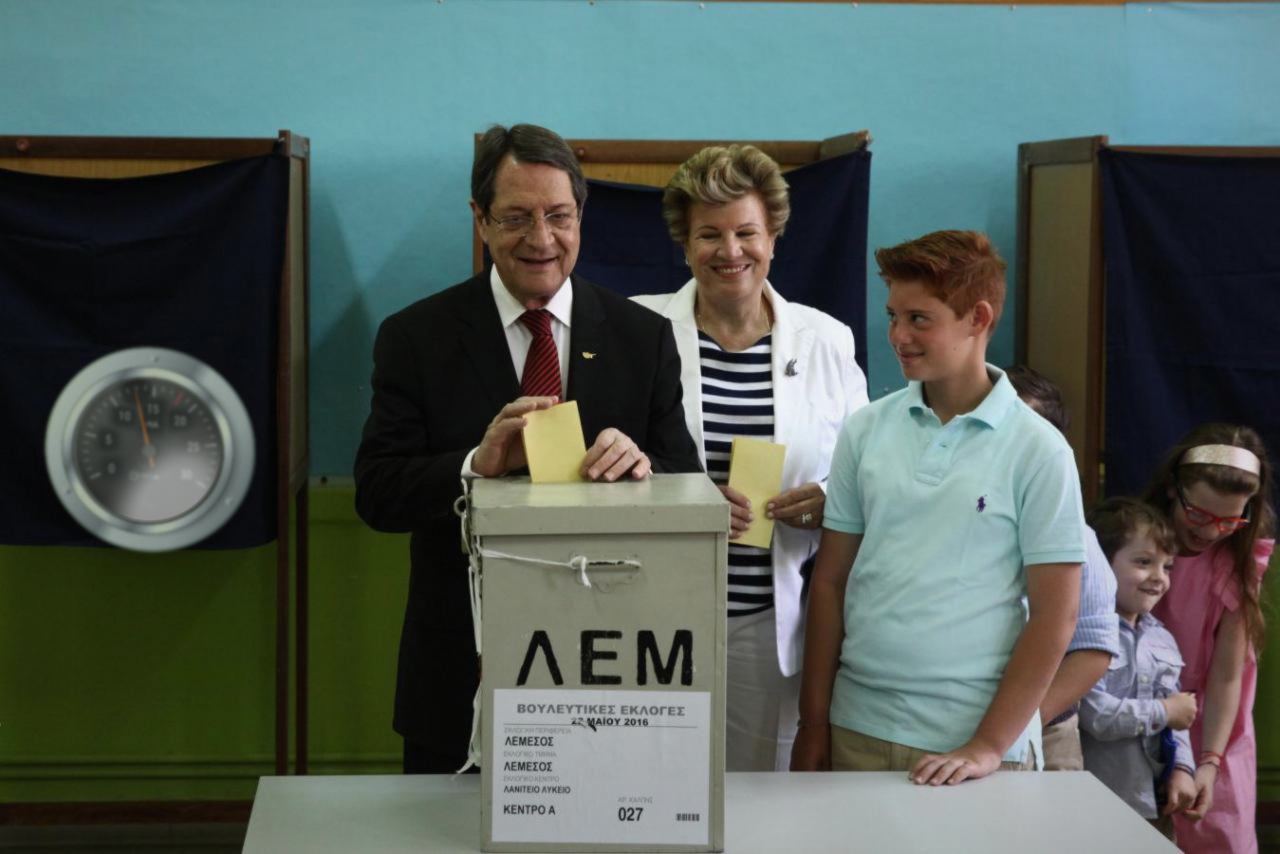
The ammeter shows 13 mA
